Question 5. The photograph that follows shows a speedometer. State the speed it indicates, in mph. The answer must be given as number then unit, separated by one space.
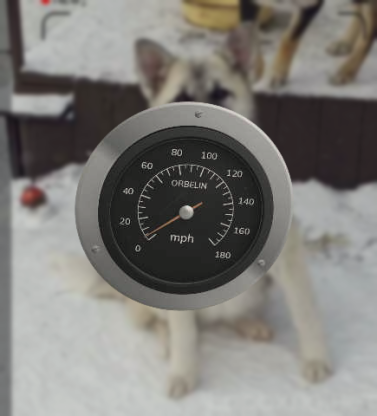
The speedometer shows 5 mph
